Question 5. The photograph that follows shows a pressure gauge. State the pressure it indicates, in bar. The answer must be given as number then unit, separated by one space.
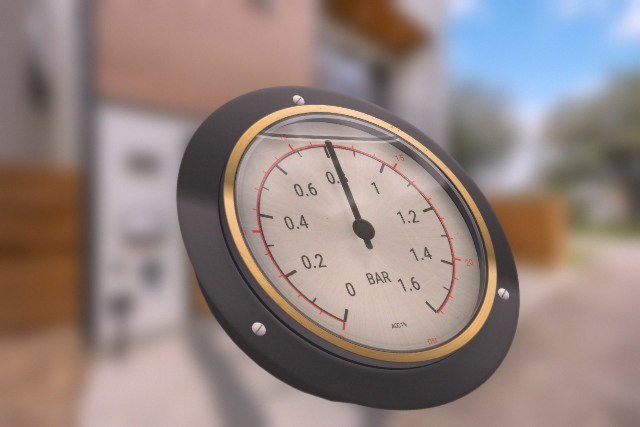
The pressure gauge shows 0.8 bar
